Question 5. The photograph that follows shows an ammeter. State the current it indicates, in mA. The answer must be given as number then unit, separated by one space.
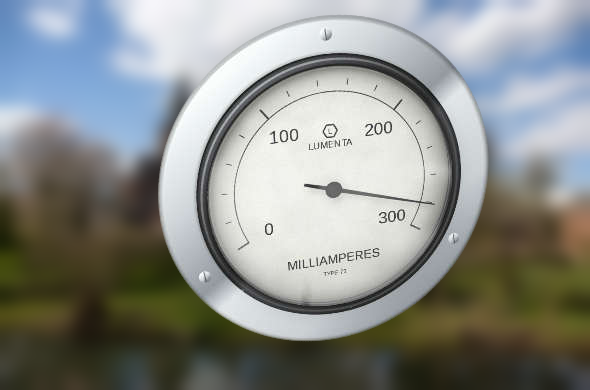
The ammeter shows 280 mA
